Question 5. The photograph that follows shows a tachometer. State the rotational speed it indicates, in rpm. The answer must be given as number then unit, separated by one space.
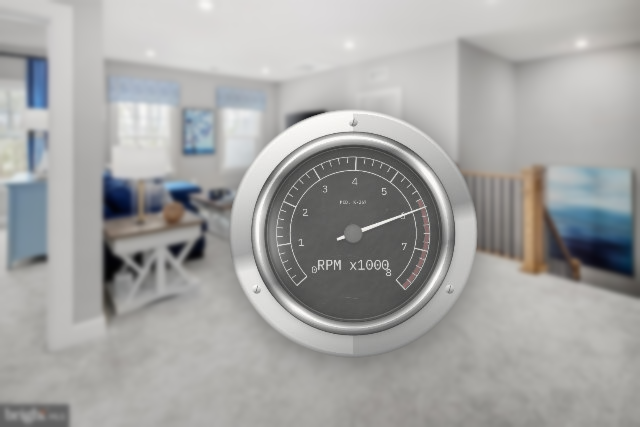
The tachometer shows 6000 rpm
